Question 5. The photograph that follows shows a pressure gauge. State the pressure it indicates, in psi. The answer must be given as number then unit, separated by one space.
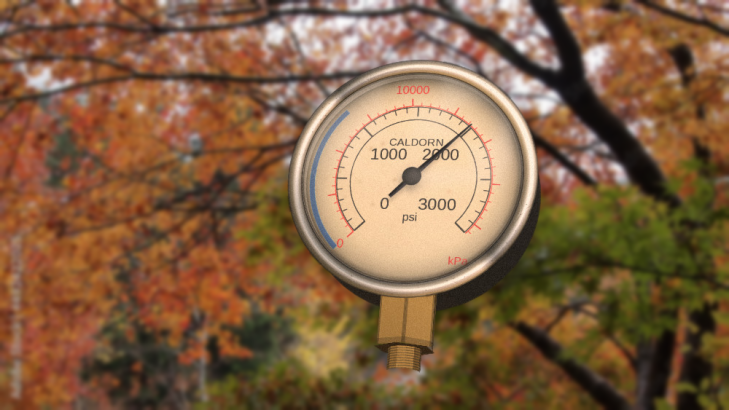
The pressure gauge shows 2000 psi
